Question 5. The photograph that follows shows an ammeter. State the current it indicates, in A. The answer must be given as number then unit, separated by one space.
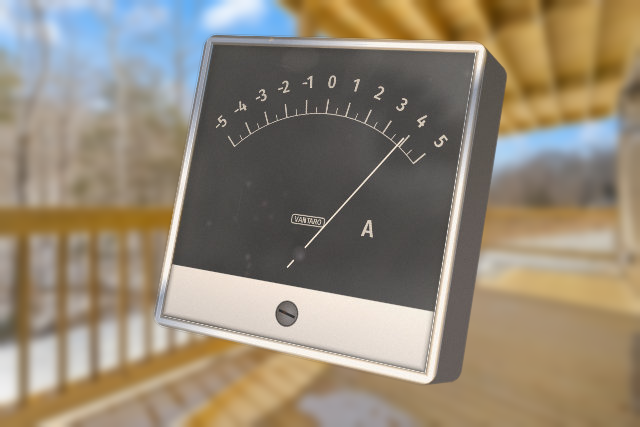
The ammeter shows 4 A
